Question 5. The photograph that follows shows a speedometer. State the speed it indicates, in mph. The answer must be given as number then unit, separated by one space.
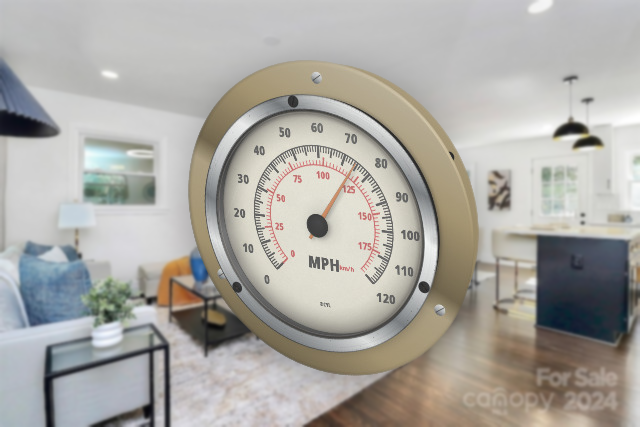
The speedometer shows 75 mph
